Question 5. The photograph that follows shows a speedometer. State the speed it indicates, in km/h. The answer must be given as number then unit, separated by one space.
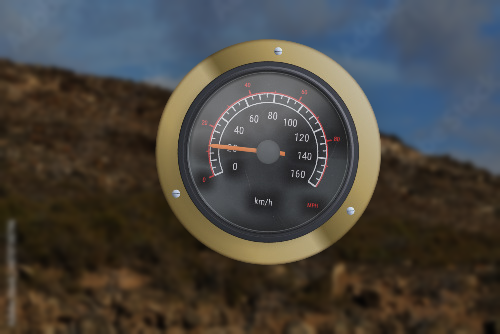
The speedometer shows 20 km/h
